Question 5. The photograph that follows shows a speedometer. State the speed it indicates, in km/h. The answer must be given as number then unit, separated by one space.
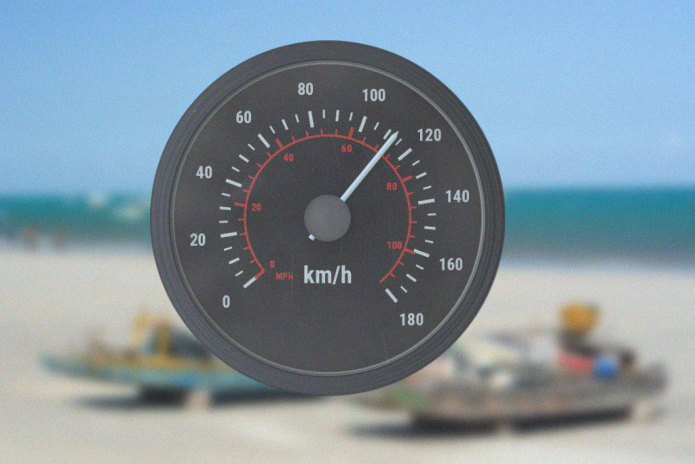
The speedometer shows 112.5 km/h
